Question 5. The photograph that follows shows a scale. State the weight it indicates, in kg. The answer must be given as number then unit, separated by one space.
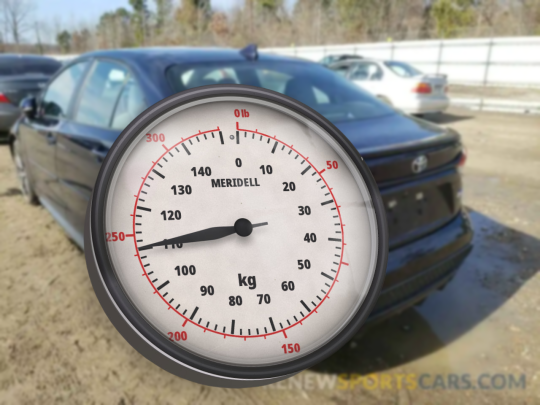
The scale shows 110 kg
